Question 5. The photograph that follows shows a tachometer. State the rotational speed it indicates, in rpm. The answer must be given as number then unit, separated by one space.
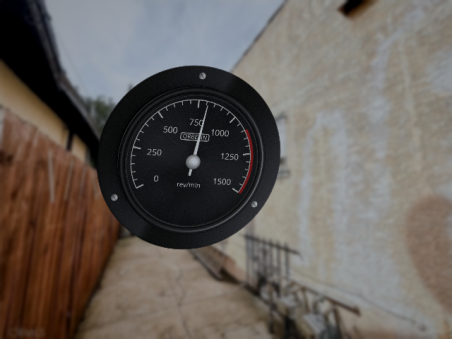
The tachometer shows 800 rpm
